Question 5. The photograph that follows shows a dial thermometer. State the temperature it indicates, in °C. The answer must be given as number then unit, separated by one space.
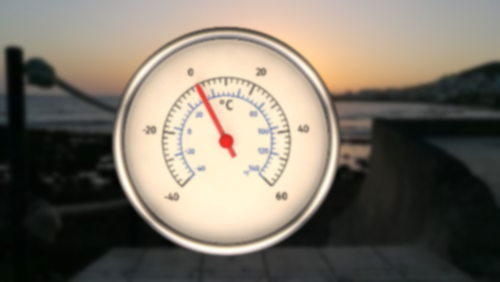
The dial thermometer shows 0 °C
